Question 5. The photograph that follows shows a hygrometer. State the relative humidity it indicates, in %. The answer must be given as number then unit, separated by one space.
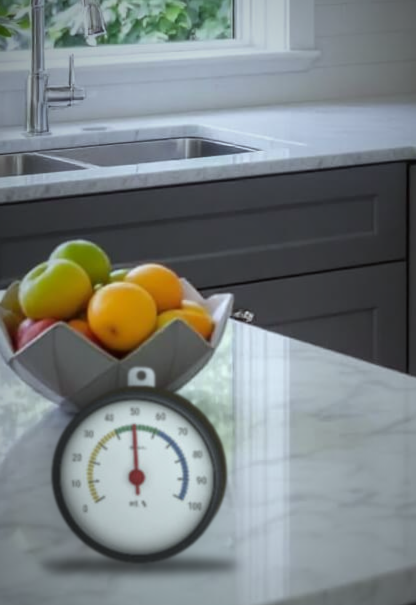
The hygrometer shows 50 %
